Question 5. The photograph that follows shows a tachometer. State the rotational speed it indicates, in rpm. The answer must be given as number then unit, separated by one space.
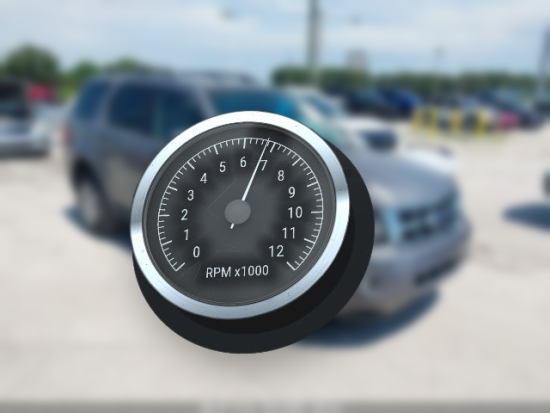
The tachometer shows 6800 rpm
